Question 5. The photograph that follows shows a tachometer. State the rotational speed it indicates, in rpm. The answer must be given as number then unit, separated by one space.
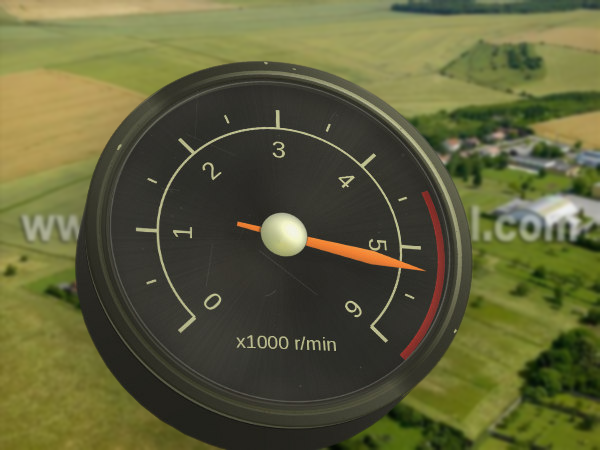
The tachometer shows 5250 rpm
